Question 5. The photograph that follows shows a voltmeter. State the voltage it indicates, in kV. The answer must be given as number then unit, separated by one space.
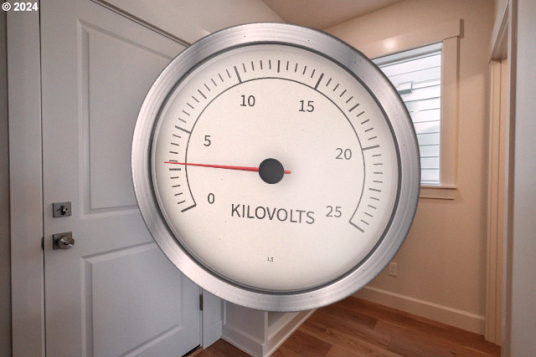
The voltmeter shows 3 kV
